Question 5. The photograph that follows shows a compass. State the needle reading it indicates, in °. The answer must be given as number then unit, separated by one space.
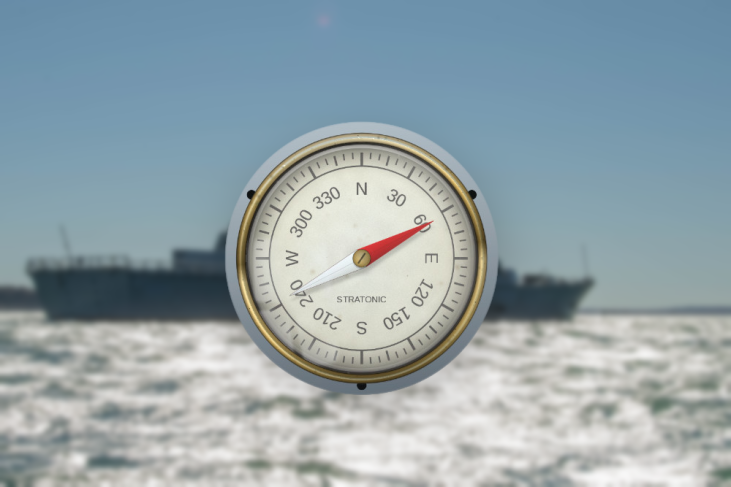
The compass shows 62.5 °
